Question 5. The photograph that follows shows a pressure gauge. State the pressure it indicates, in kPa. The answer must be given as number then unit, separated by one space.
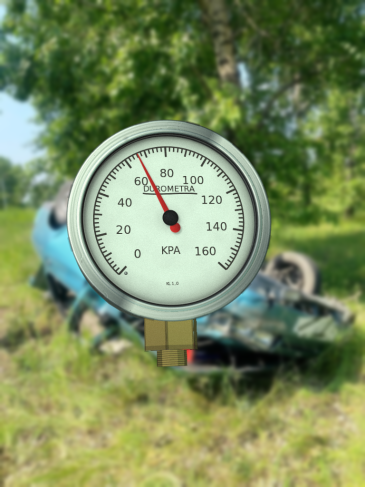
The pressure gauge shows 66 kPa
